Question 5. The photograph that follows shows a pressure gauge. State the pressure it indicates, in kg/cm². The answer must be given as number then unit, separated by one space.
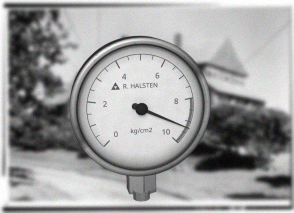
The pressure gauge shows 9.25 kg/cm²
